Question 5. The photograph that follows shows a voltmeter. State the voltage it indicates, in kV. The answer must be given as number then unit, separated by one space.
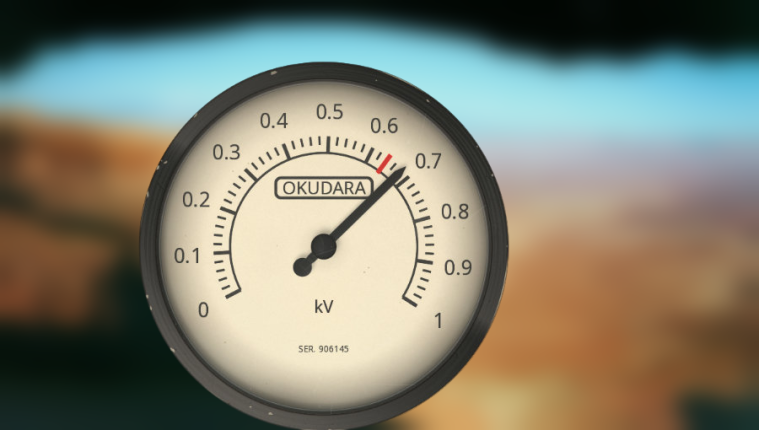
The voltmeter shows 0.68 kV
